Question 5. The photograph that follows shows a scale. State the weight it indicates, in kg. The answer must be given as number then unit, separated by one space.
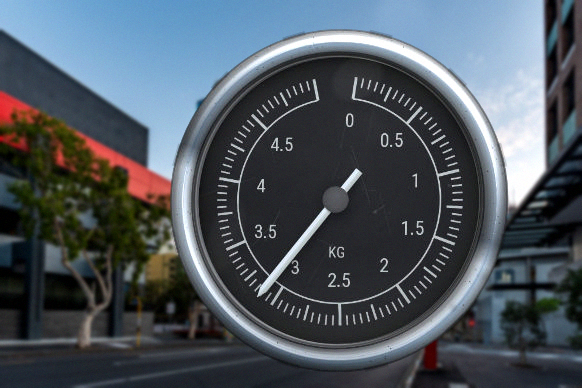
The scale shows 3.1 kg
